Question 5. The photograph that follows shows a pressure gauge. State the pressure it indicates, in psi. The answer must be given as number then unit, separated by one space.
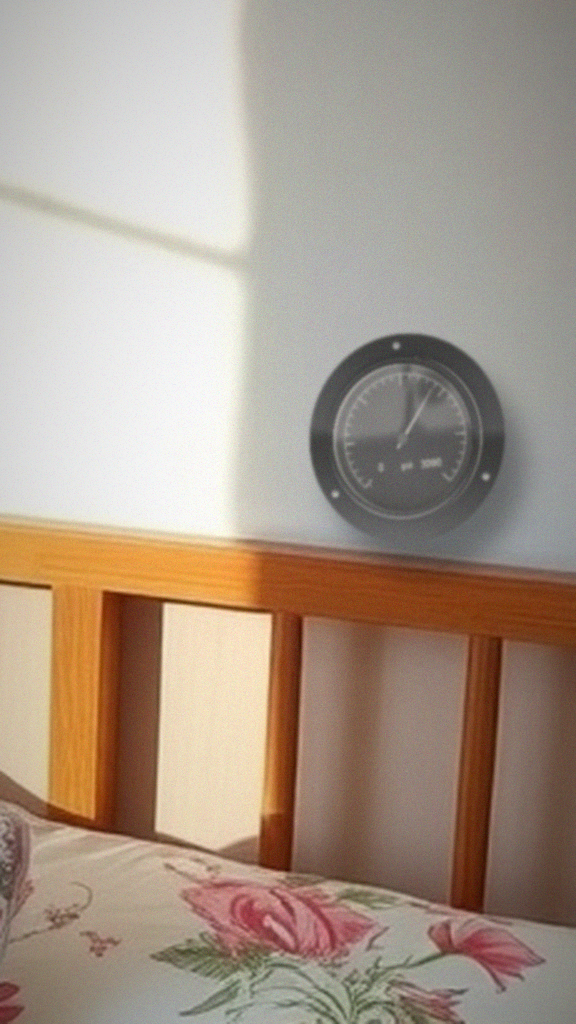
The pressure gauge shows 1900 psi
